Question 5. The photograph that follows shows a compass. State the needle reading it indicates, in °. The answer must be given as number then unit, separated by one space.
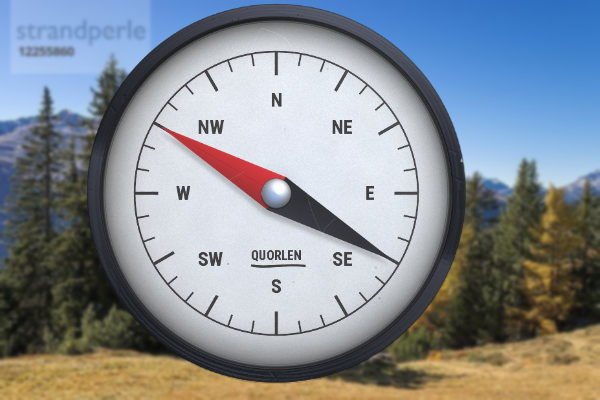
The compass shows 300 °
